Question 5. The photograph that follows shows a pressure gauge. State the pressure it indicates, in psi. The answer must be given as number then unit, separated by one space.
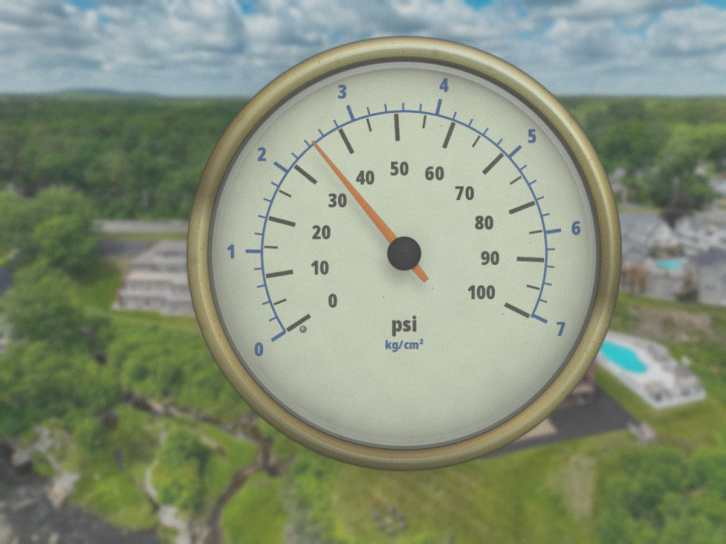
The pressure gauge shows 35 psi
